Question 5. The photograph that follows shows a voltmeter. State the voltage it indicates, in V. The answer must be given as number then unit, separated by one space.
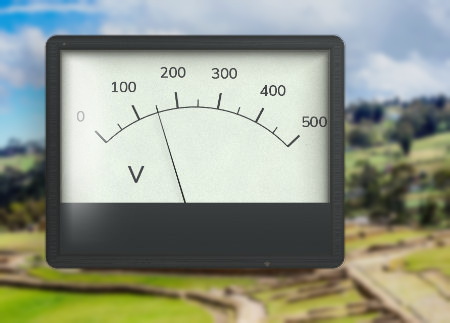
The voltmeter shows 150 V
